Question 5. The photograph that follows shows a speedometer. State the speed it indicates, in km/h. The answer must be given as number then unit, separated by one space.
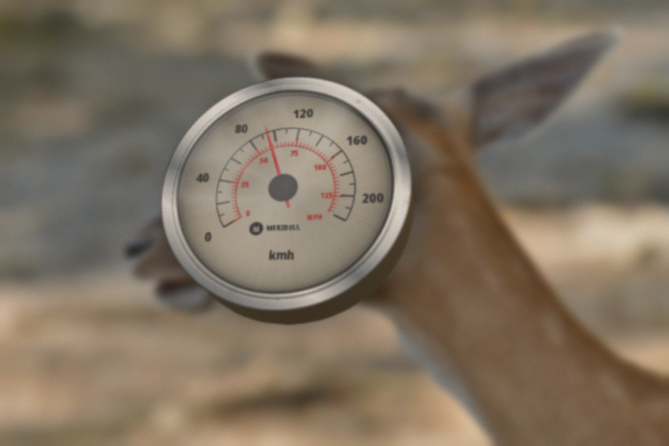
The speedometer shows 95 km/h
